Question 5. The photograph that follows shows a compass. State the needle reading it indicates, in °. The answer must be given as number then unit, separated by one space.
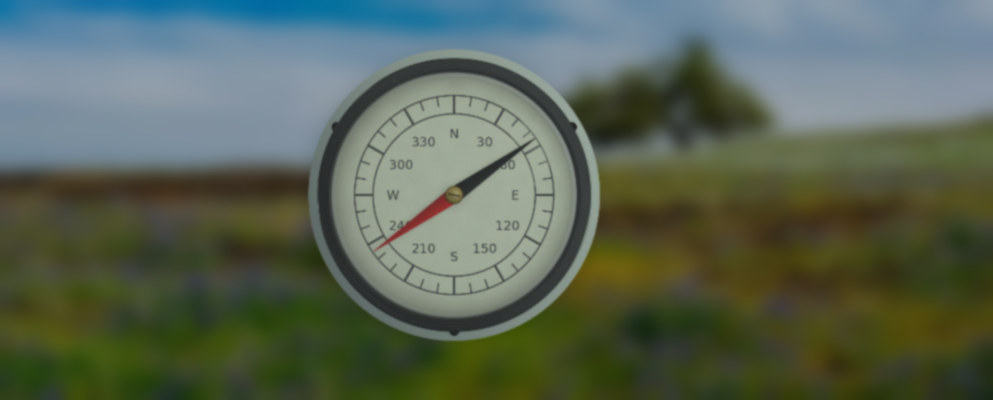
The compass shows 235 °
